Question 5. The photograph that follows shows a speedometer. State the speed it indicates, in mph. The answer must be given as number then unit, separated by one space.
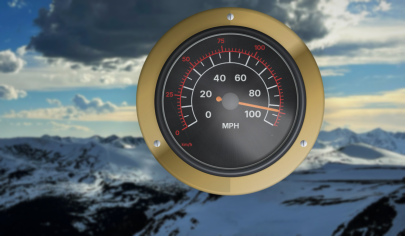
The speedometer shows 92.5 mph
